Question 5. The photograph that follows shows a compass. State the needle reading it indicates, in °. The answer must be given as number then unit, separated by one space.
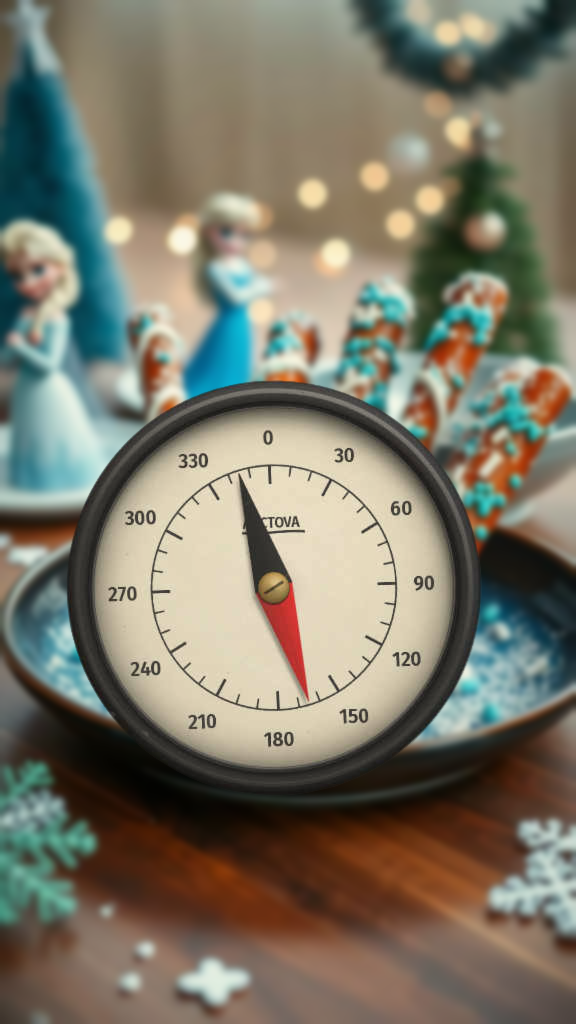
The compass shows 165 °
